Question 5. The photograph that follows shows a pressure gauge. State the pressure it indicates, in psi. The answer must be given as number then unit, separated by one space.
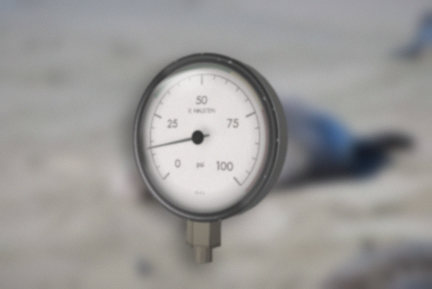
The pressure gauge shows 12.5 psi
